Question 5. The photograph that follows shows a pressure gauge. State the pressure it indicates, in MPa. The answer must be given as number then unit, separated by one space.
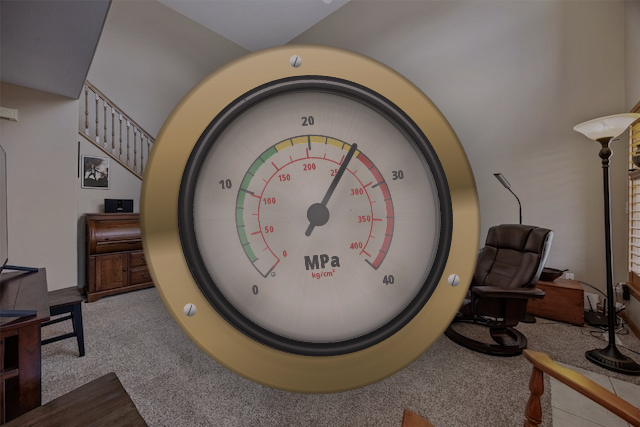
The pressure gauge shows 25 MPa
